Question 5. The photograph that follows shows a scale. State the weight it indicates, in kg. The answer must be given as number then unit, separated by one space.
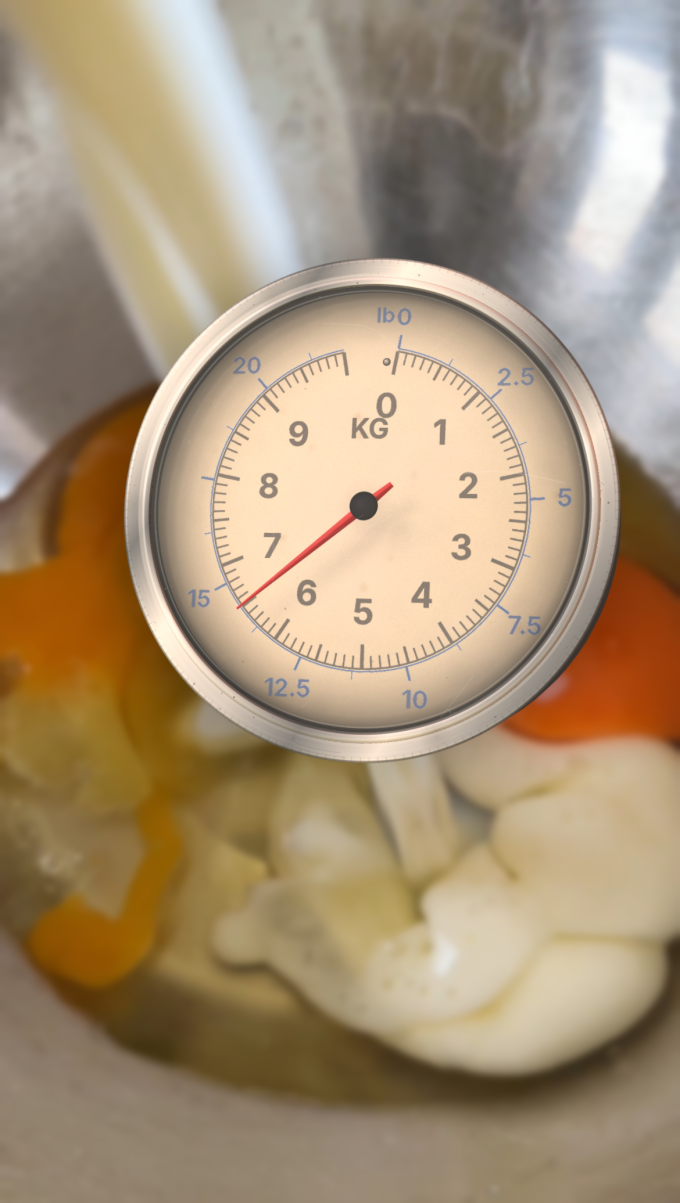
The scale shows 6.5 kg
